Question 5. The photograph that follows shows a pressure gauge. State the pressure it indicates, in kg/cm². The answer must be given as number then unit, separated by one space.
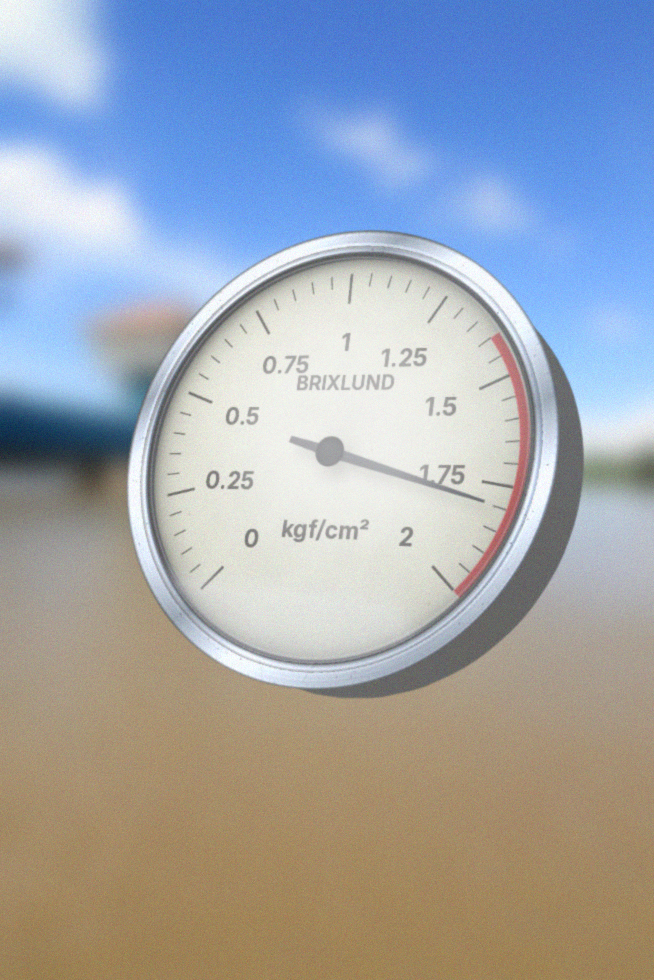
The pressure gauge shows 1.8 kg/cm²
